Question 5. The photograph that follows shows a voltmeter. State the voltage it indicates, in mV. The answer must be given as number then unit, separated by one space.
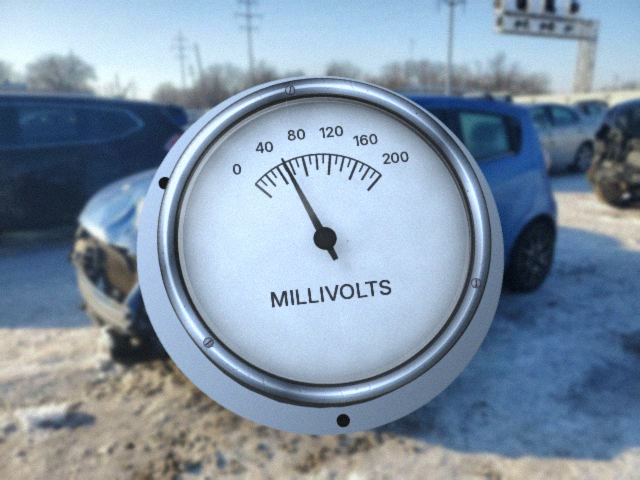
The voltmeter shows 50 mV
